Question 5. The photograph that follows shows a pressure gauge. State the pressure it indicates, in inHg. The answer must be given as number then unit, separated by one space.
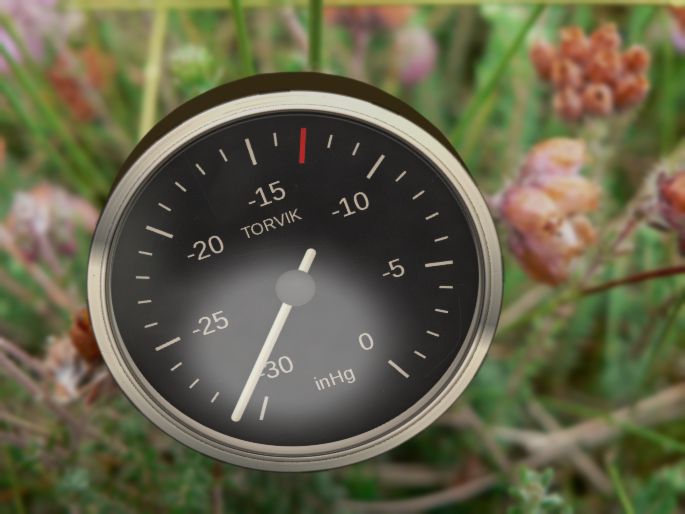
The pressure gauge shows -29 inHg
